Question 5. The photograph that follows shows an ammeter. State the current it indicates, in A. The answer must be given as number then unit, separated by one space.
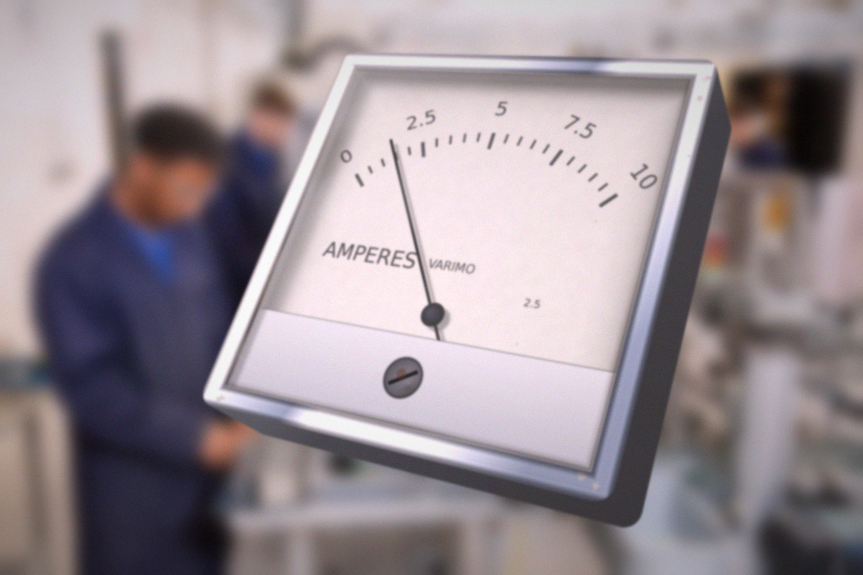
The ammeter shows 1.5 A
